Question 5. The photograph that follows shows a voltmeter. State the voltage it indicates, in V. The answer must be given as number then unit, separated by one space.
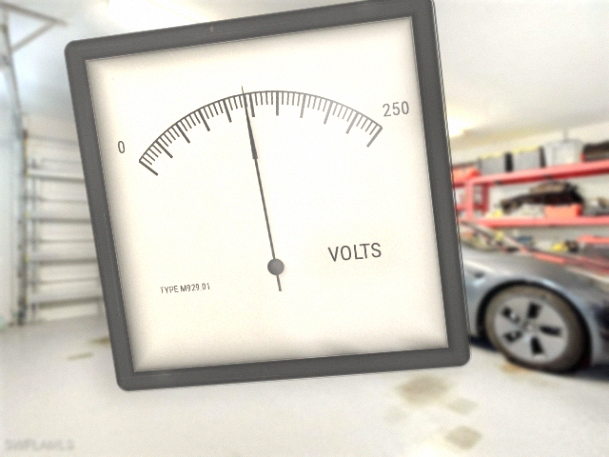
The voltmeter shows 120 V
